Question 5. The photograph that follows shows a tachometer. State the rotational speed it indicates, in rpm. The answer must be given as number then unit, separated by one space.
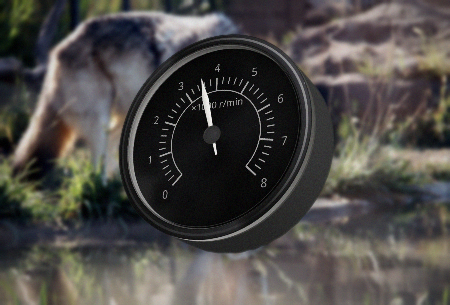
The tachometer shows 3600 rpm
